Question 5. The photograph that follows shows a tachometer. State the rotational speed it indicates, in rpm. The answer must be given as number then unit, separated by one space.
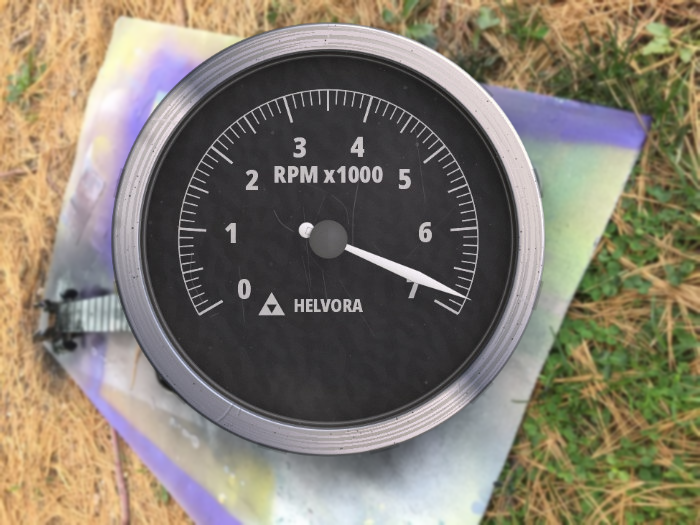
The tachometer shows 6800 rpm
